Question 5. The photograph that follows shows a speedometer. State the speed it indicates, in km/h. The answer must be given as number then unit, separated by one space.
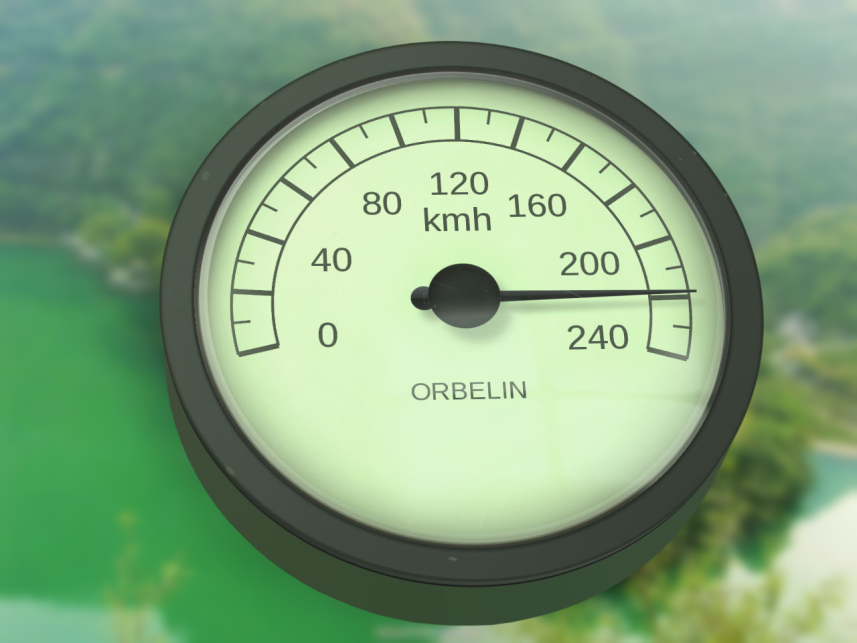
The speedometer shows 220 km/h
